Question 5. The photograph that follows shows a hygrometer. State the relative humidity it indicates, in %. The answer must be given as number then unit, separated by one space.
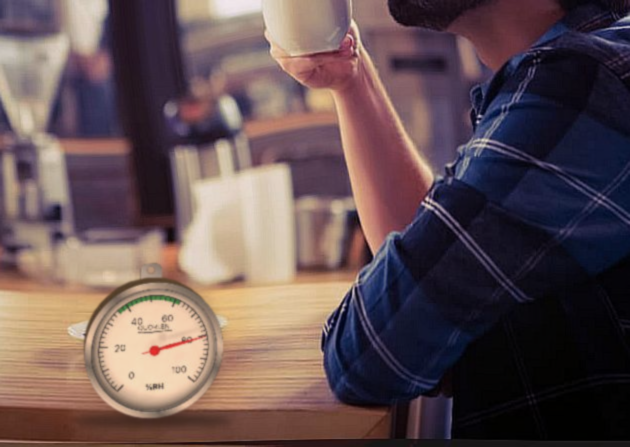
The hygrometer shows 80 %
